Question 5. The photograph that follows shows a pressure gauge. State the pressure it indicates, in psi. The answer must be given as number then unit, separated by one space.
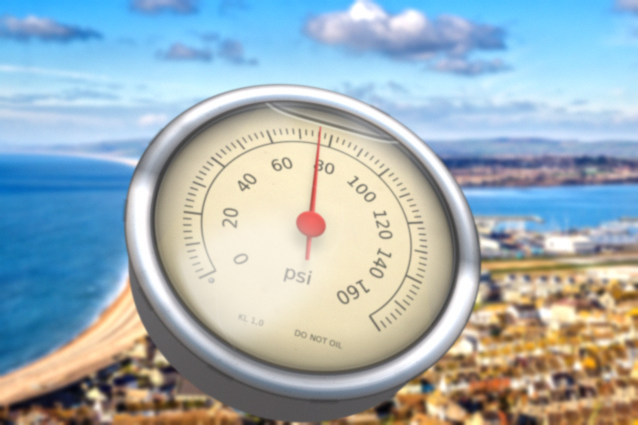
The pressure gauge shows 76 psi
